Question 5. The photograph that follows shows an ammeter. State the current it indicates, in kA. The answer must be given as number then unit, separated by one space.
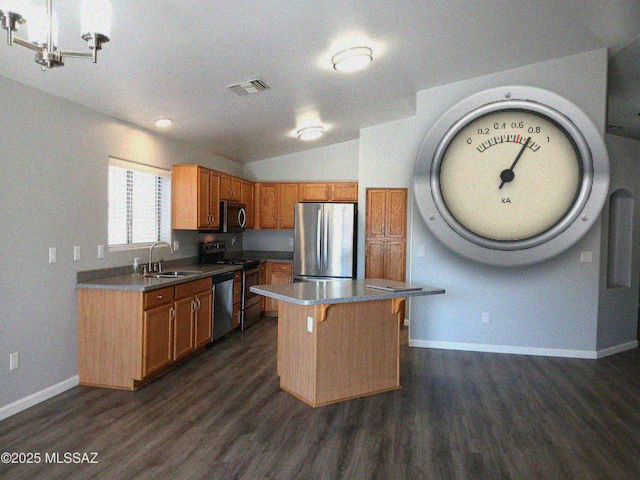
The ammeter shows 0.8 kA
